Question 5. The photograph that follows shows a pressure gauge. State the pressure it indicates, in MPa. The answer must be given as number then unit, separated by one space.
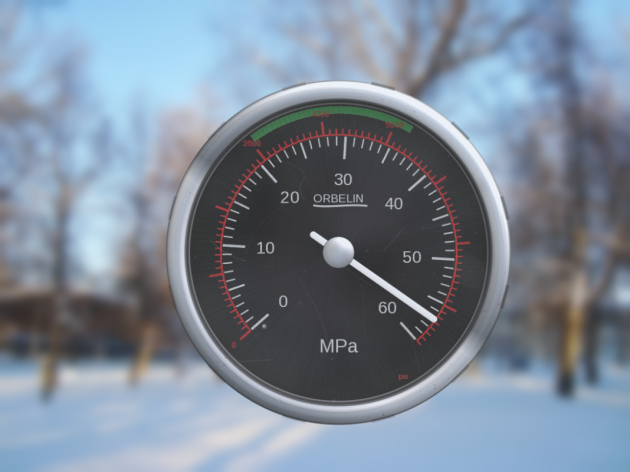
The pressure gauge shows 57 MPa
